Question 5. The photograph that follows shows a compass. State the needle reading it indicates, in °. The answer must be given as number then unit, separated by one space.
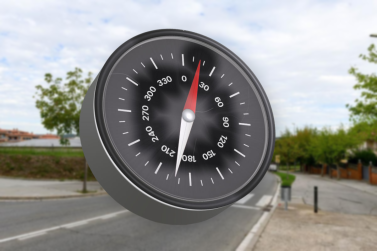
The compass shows 15 °
